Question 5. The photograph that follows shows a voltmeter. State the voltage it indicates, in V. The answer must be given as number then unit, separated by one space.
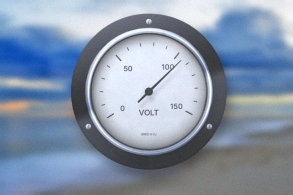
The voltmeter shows 105 V
